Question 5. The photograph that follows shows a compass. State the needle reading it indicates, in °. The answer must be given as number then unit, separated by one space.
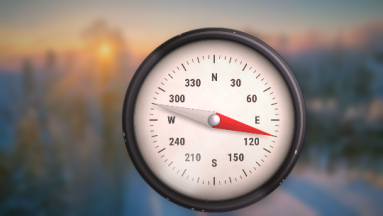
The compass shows 105 °
